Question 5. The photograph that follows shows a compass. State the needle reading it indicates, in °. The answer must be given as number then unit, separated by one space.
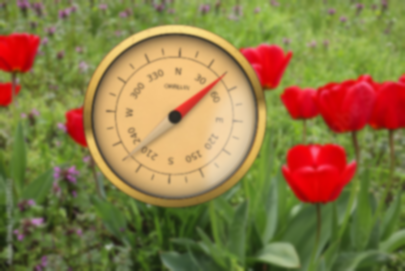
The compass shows 45 °
